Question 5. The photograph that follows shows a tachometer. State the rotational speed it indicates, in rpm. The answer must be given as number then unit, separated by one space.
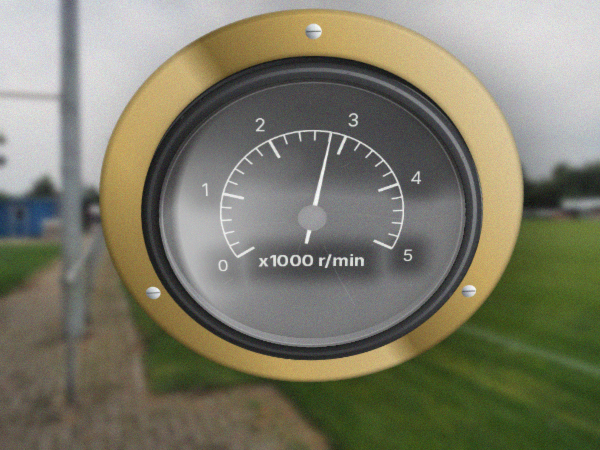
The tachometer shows 2800 rpm
